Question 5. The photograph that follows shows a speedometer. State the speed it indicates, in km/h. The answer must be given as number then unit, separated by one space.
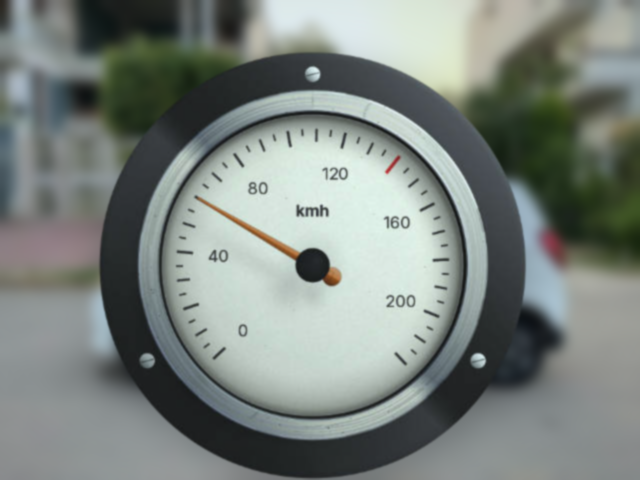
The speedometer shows 60 km/h
